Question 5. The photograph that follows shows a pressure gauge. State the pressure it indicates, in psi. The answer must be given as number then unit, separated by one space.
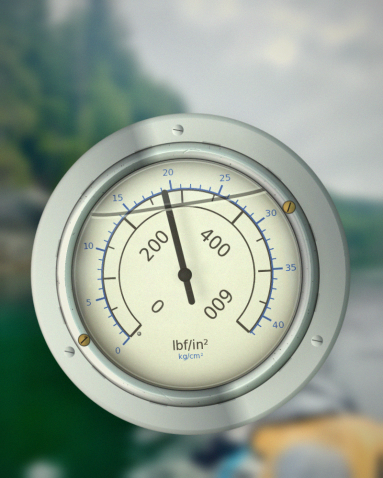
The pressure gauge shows 275 psi
